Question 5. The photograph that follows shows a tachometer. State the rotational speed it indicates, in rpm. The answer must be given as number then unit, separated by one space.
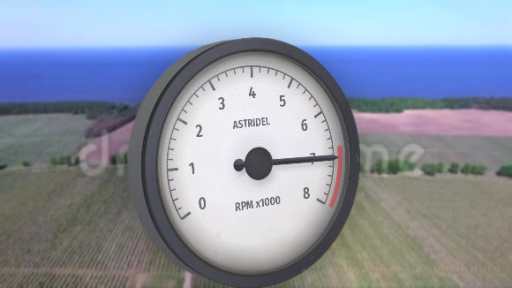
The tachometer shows 7000 rpm
